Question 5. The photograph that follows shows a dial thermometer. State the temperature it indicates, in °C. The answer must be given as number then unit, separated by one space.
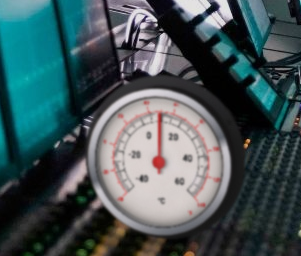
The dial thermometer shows 10 °C
